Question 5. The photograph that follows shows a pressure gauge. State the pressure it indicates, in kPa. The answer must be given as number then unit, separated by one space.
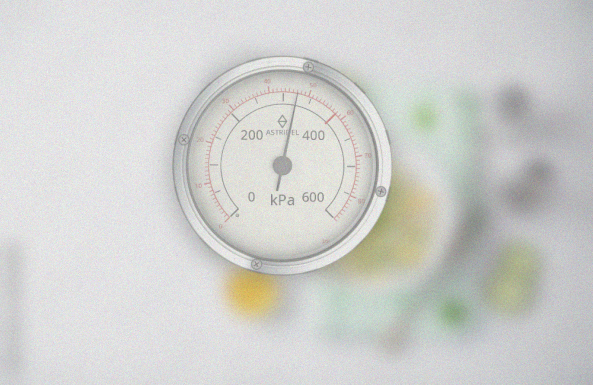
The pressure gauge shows 325 kPa
